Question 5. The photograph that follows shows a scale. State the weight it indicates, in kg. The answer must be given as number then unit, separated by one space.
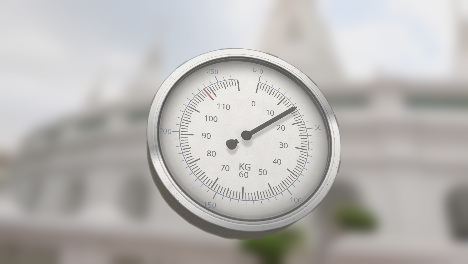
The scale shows 15 kg
